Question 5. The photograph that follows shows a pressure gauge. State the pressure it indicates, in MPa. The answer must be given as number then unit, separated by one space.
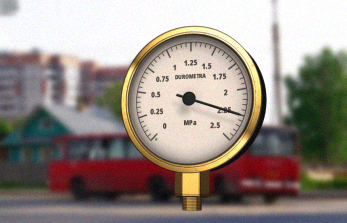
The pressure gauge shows 2.25 MPa
